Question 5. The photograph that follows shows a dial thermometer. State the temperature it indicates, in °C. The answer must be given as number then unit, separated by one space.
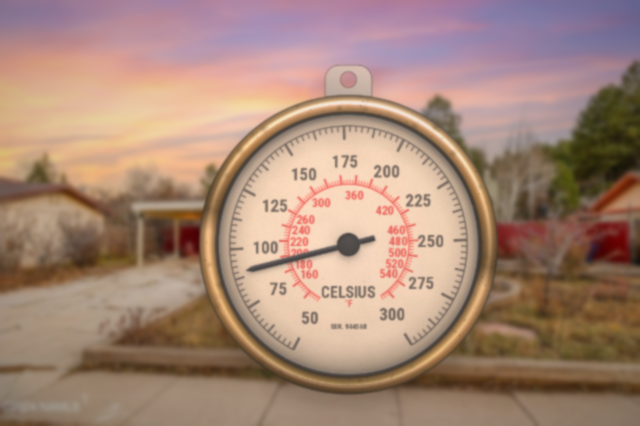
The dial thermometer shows 90 °C
